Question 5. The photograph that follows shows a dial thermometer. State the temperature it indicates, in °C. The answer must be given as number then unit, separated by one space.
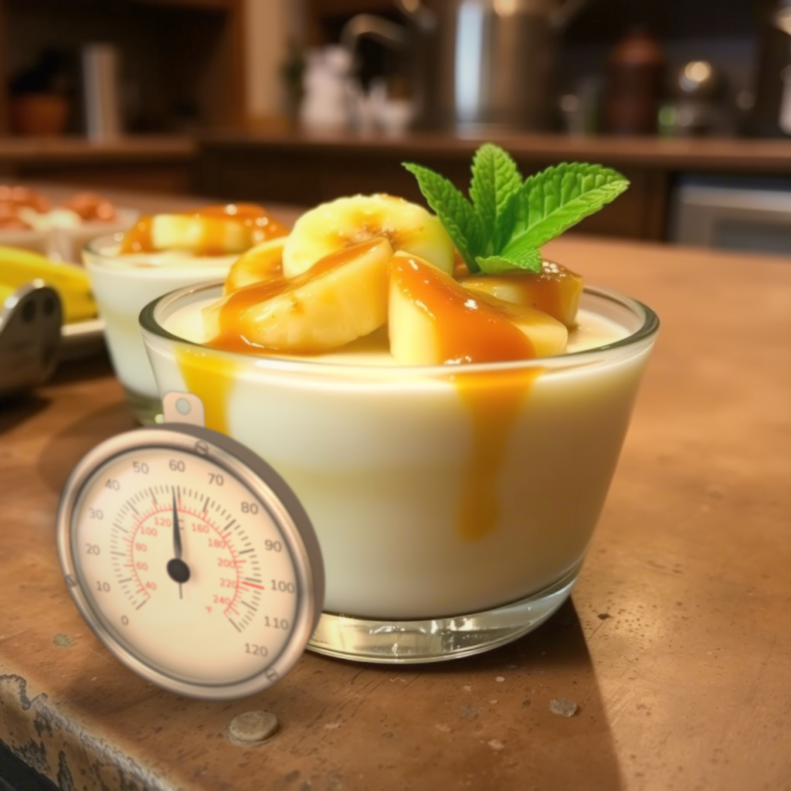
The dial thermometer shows 60 °C
